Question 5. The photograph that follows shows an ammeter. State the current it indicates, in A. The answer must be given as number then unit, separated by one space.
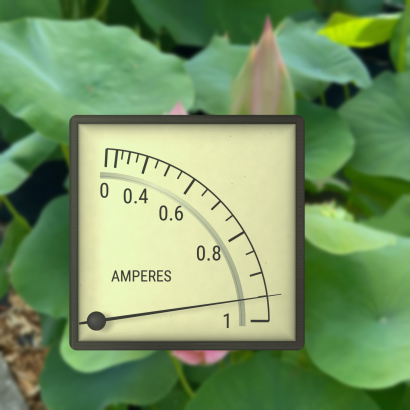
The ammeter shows 0.95 A
